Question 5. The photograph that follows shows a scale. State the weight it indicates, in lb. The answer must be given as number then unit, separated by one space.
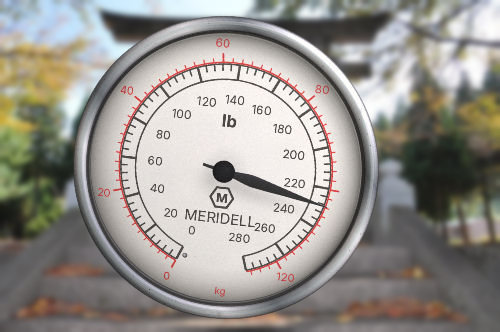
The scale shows 228 lb
